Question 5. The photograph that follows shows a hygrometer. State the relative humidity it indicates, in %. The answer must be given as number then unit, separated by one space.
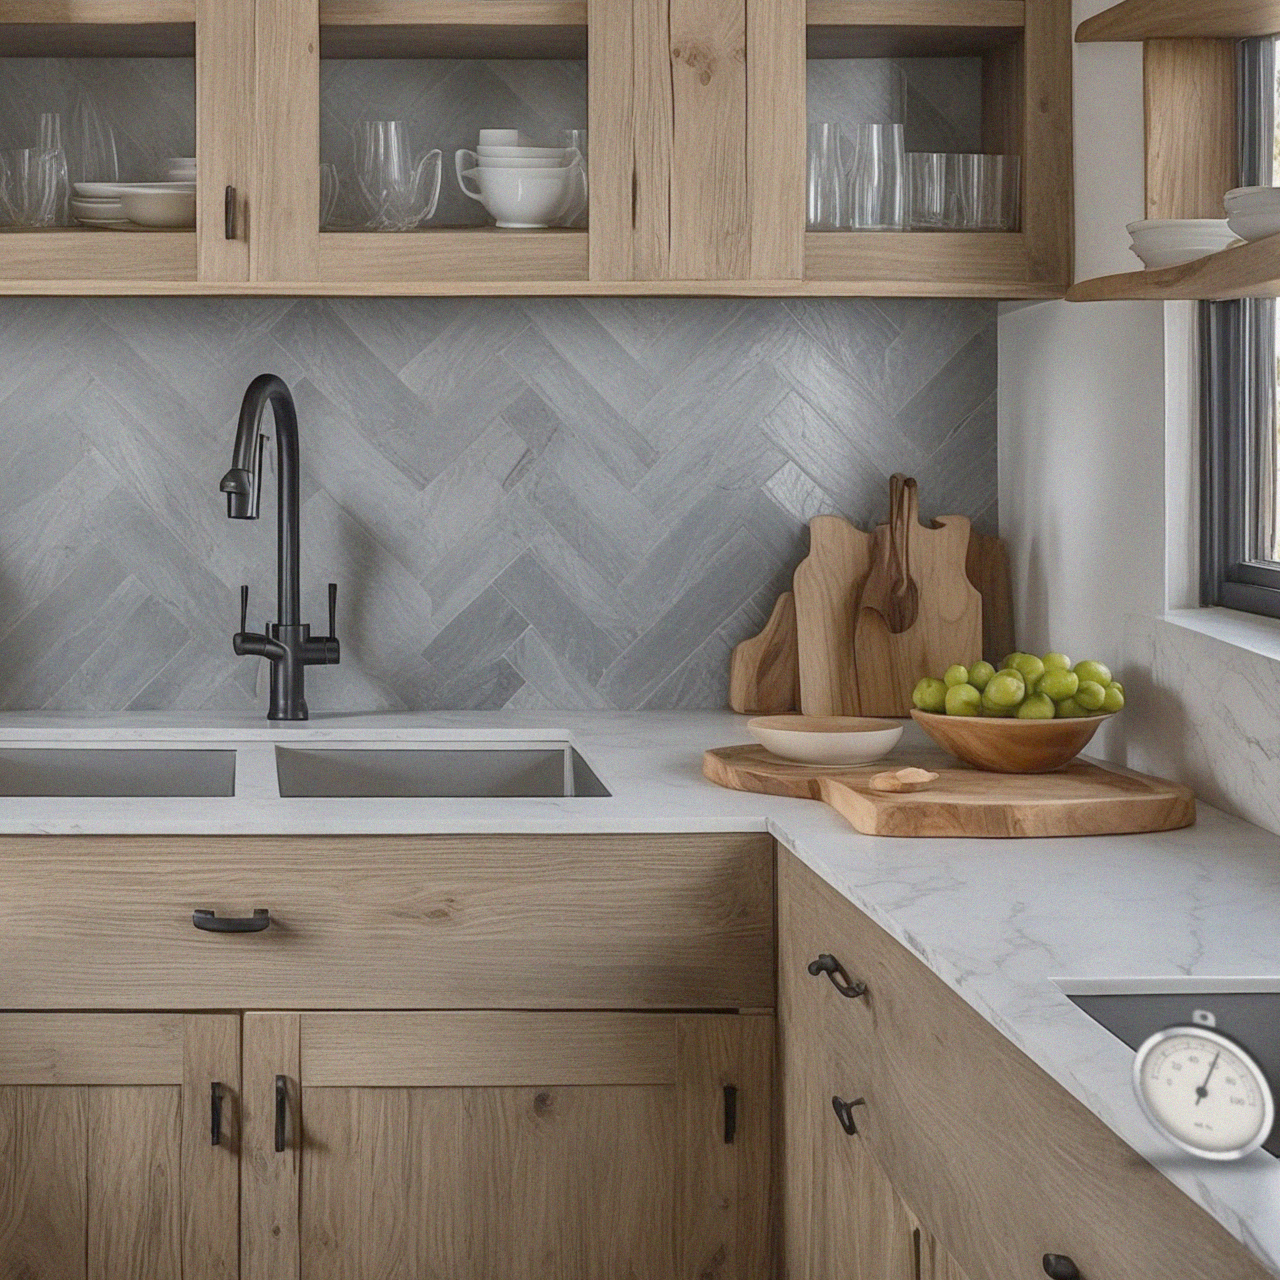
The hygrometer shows 60 %
